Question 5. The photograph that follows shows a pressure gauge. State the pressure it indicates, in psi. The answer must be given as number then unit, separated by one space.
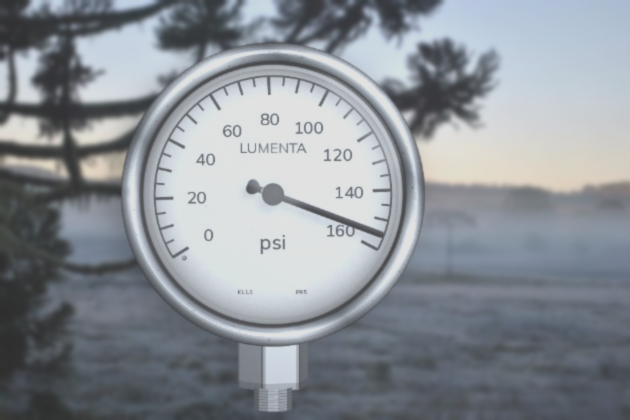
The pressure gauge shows 155 psi
